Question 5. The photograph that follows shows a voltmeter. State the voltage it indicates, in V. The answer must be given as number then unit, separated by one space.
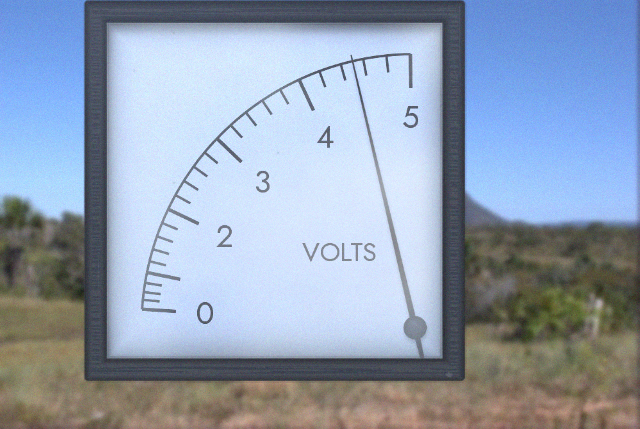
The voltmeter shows 4.5 V
